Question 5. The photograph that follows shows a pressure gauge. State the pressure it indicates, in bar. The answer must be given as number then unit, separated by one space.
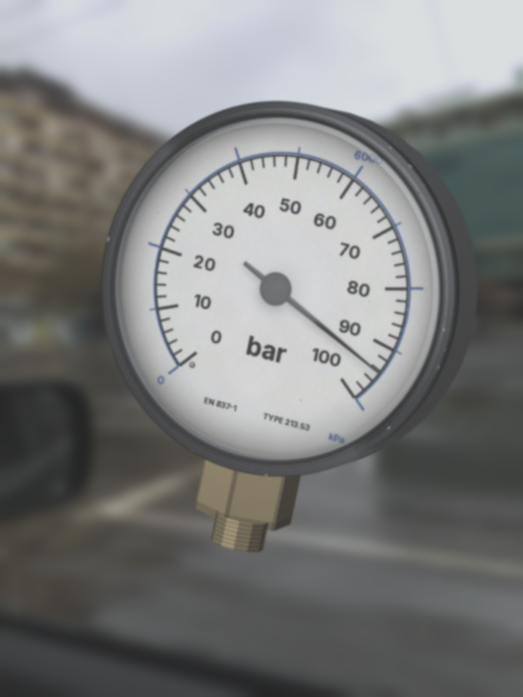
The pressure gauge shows 94 bar
